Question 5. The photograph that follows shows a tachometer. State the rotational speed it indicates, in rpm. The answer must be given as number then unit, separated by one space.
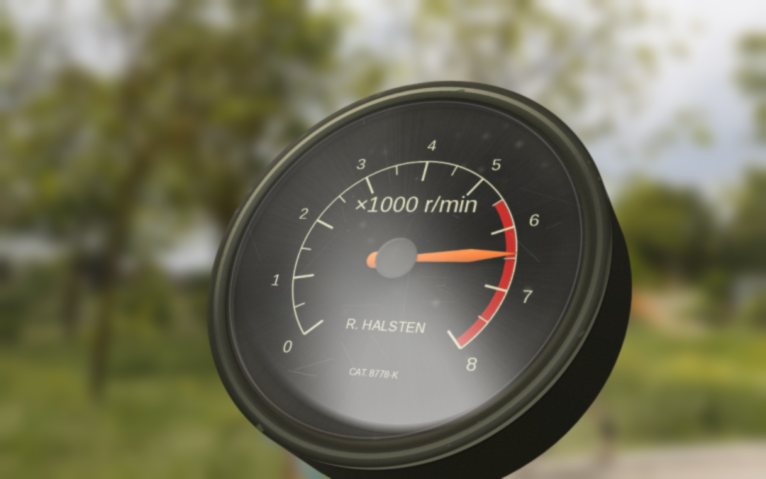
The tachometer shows 6500 rpm
